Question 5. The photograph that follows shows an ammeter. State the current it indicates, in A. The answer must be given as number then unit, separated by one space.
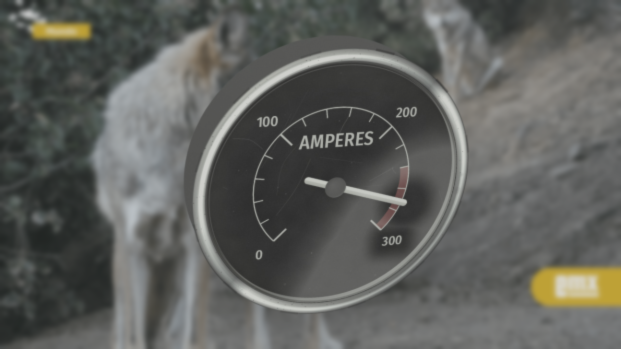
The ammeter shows 270 A
